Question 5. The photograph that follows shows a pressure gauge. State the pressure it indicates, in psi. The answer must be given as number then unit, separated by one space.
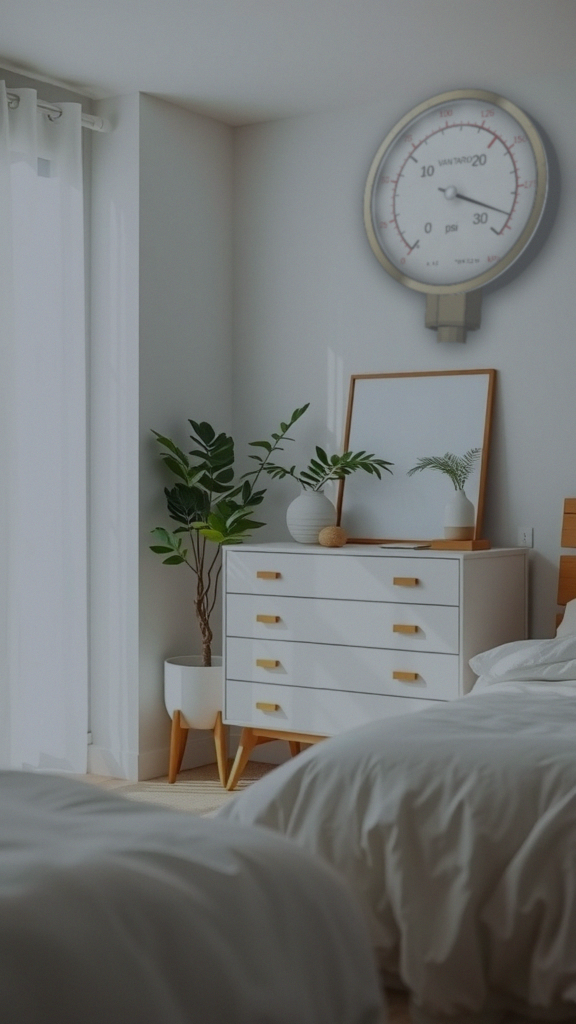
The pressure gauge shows 28 psi
